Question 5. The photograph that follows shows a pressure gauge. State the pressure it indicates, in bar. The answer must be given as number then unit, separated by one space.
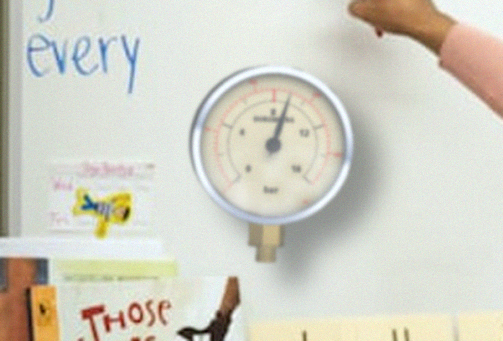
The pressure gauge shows 9 bar
